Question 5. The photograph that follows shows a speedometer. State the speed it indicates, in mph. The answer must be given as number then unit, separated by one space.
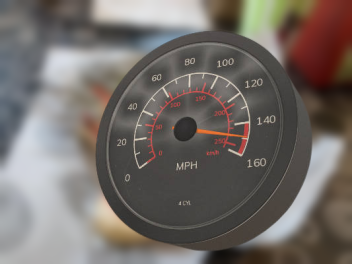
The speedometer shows 150 mph
